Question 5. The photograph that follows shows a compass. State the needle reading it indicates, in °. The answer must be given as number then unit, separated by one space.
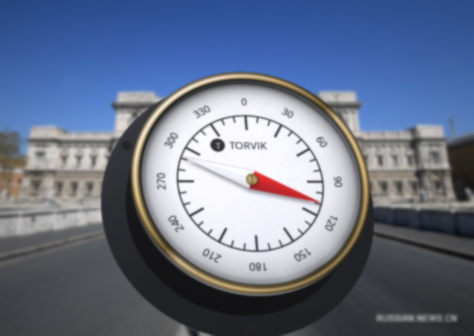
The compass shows 110 °
